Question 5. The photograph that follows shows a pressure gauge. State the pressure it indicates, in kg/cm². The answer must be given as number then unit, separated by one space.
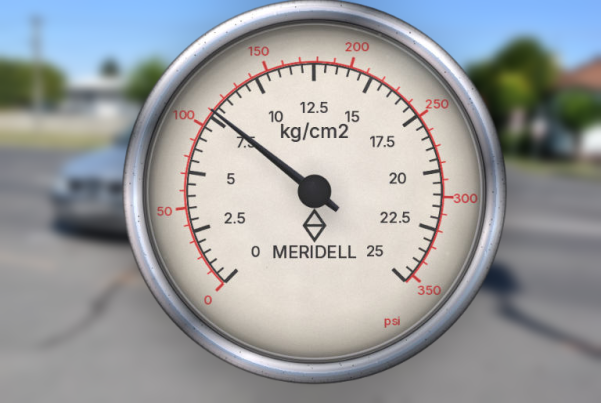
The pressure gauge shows 7.75 kg/cm²
